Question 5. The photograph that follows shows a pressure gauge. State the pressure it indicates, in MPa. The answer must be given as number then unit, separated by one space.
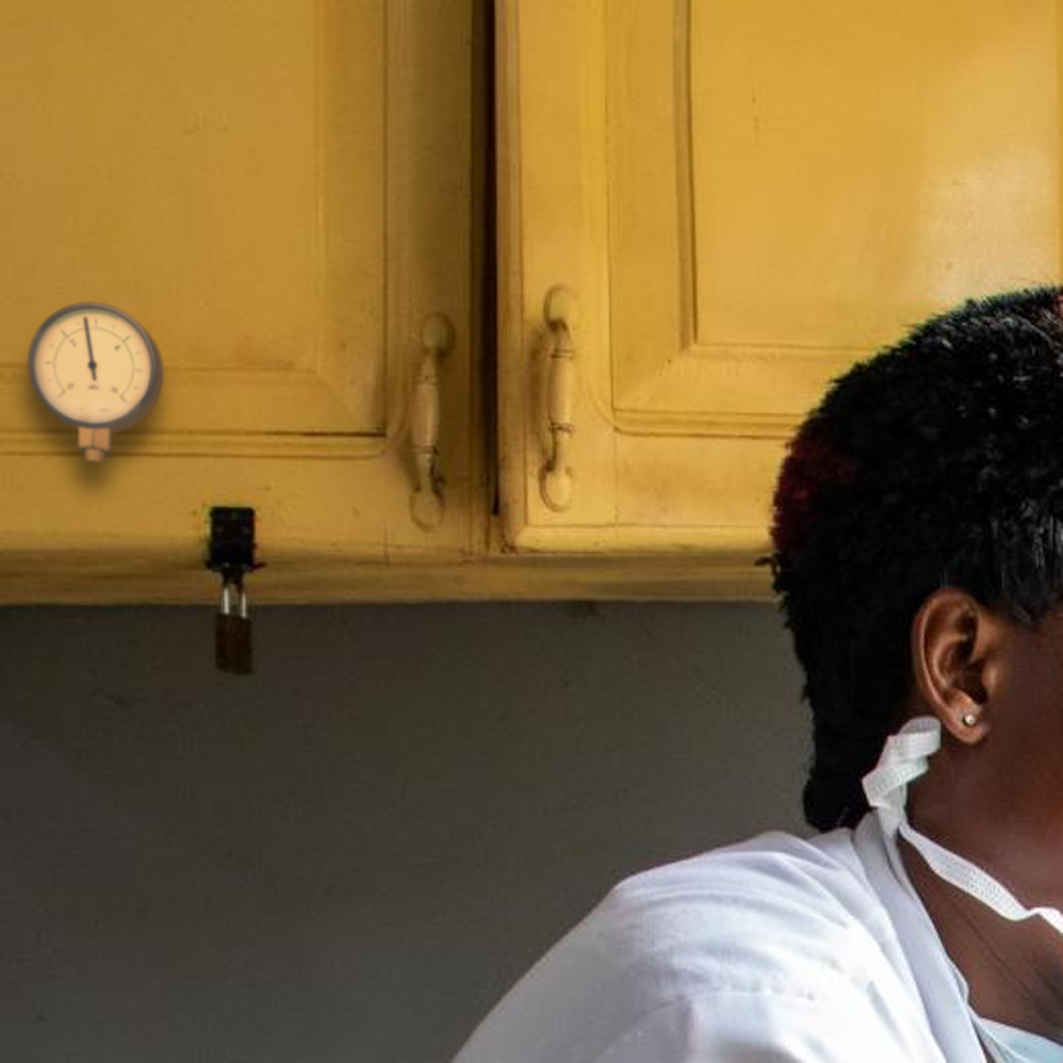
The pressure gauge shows 2.75 MPa
